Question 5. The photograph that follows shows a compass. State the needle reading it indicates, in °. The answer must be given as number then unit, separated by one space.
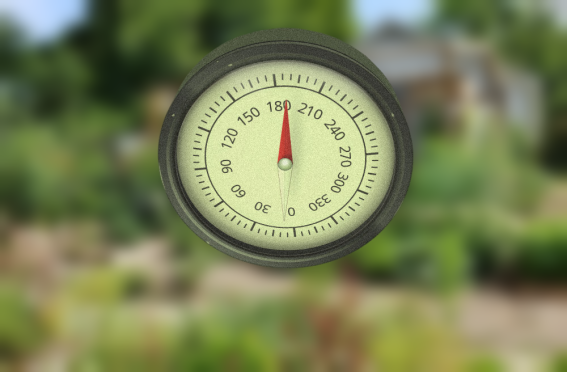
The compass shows 187.5 °
